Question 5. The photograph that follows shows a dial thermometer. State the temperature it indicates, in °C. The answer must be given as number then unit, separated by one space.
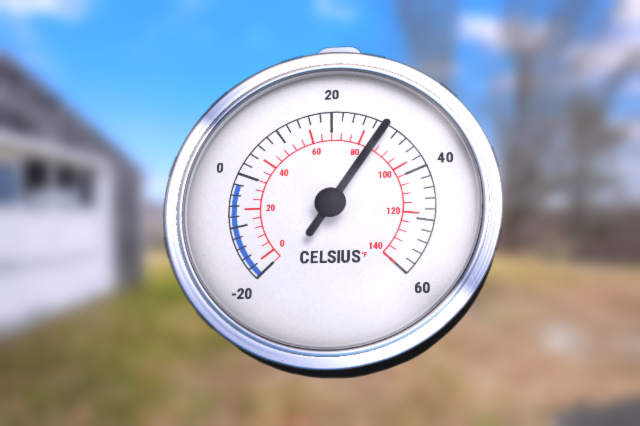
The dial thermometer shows 30 °C
